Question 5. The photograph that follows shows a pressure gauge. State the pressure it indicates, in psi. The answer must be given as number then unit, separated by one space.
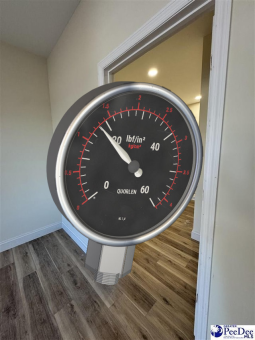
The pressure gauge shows 18 psi
